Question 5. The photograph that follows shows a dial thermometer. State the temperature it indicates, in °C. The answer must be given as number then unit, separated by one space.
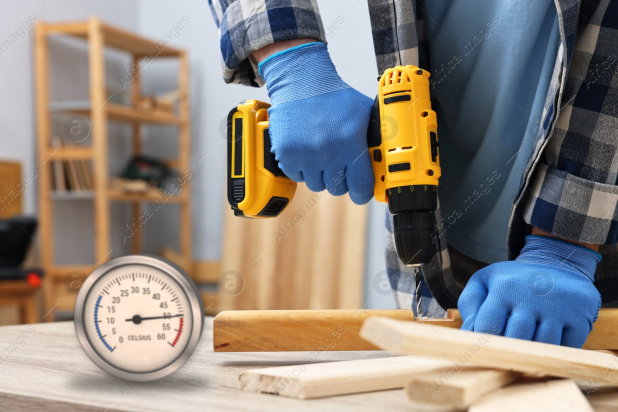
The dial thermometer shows 50 °C
